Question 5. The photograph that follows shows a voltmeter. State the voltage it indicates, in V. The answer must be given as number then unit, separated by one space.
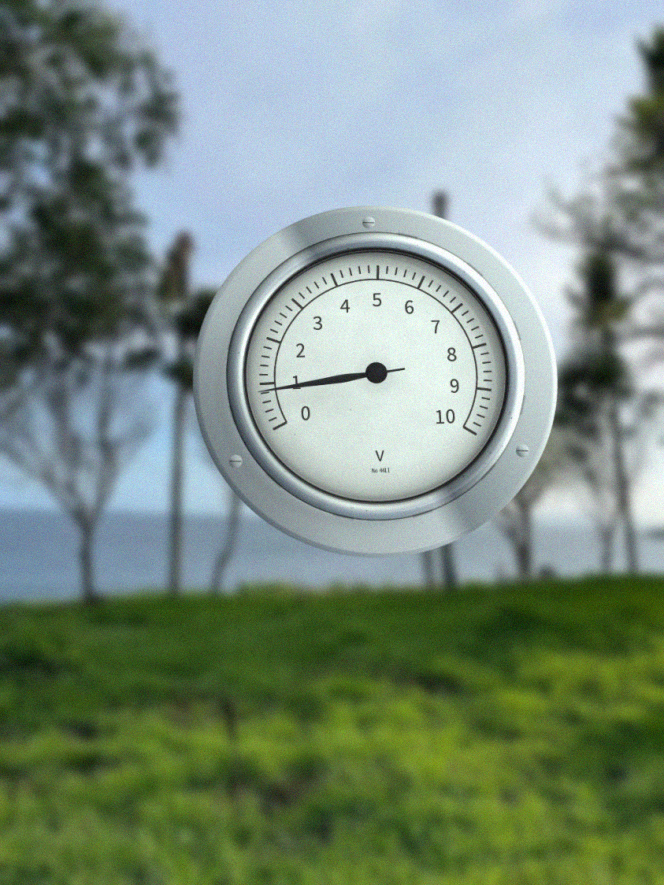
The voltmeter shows 0.8 V
